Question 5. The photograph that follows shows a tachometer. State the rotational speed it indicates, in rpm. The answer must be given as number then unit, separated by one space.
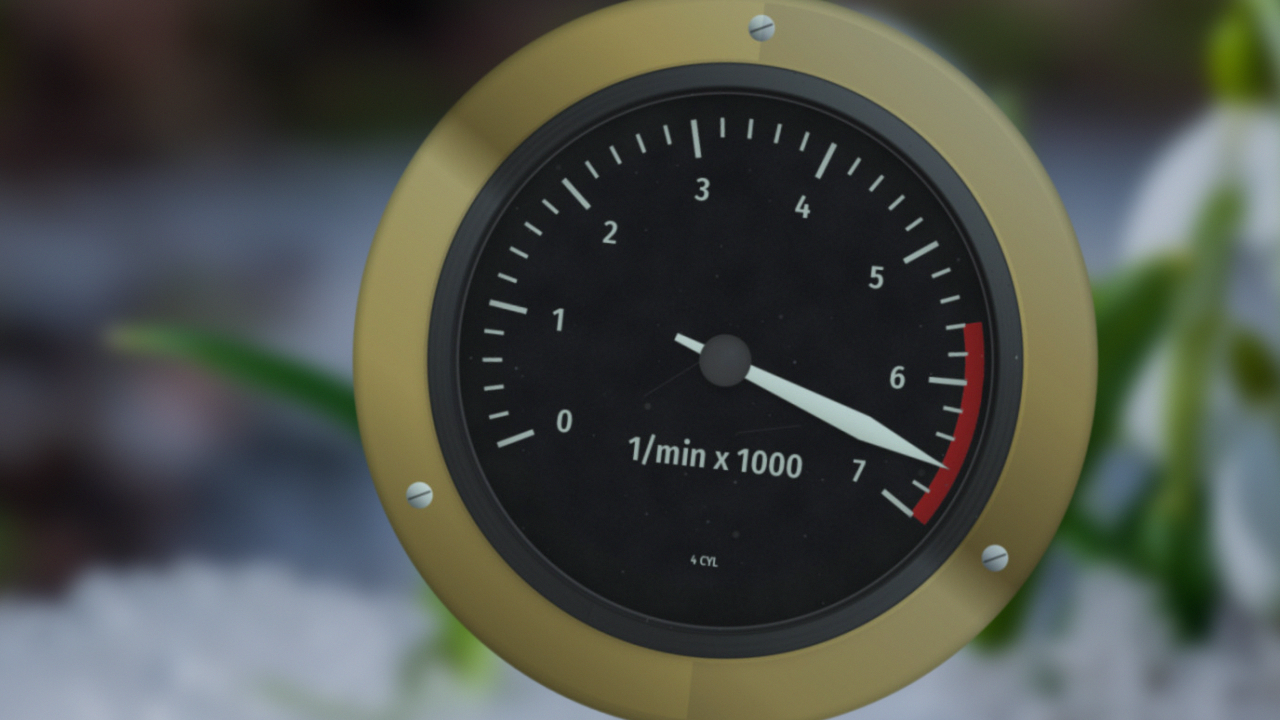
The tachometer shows 6600 rpm
